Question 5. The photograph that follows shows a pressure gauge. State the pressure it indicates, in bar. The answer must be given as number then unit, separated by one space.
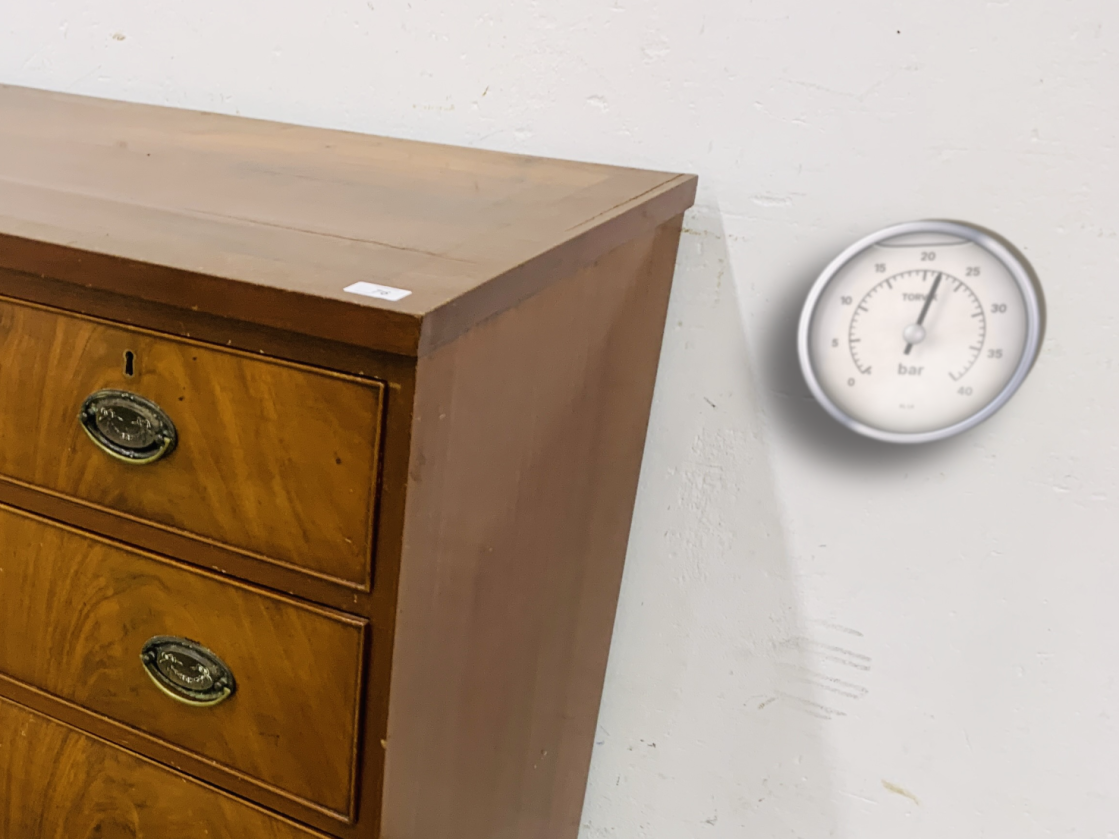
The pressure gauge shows 22 bar
